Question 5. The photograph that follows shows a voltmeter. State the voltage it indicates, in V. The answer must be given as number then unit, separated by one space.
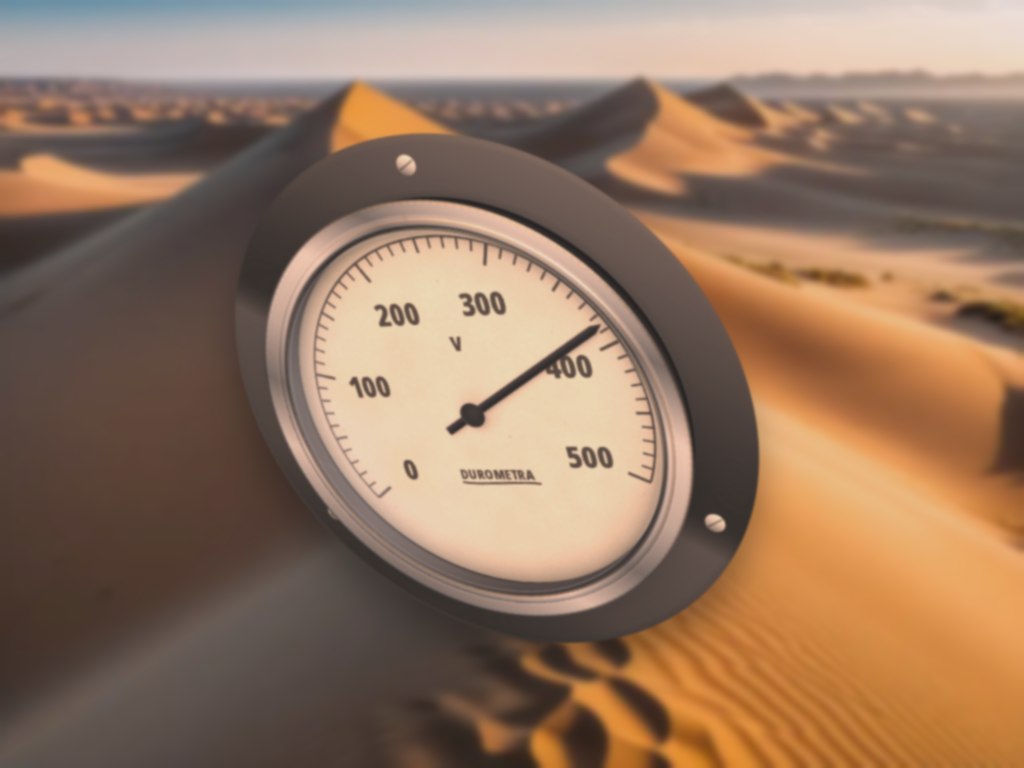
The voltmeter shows 385 V
